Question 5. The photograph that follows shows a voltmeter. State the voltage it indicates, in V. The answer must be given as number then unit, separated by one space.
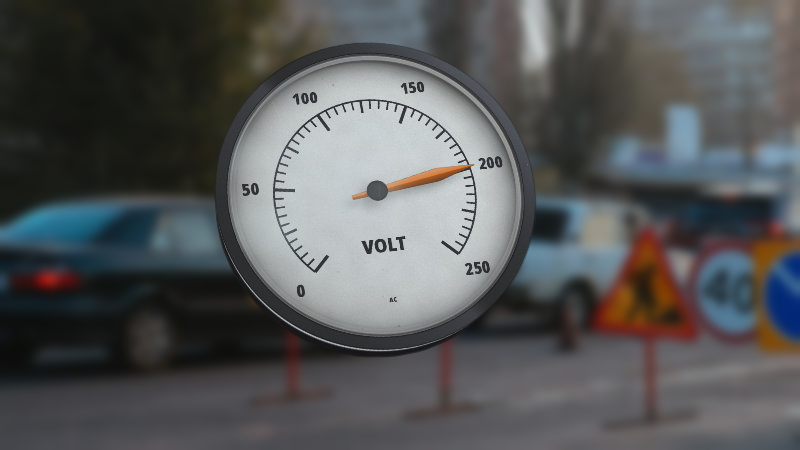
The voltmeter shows 200 V
